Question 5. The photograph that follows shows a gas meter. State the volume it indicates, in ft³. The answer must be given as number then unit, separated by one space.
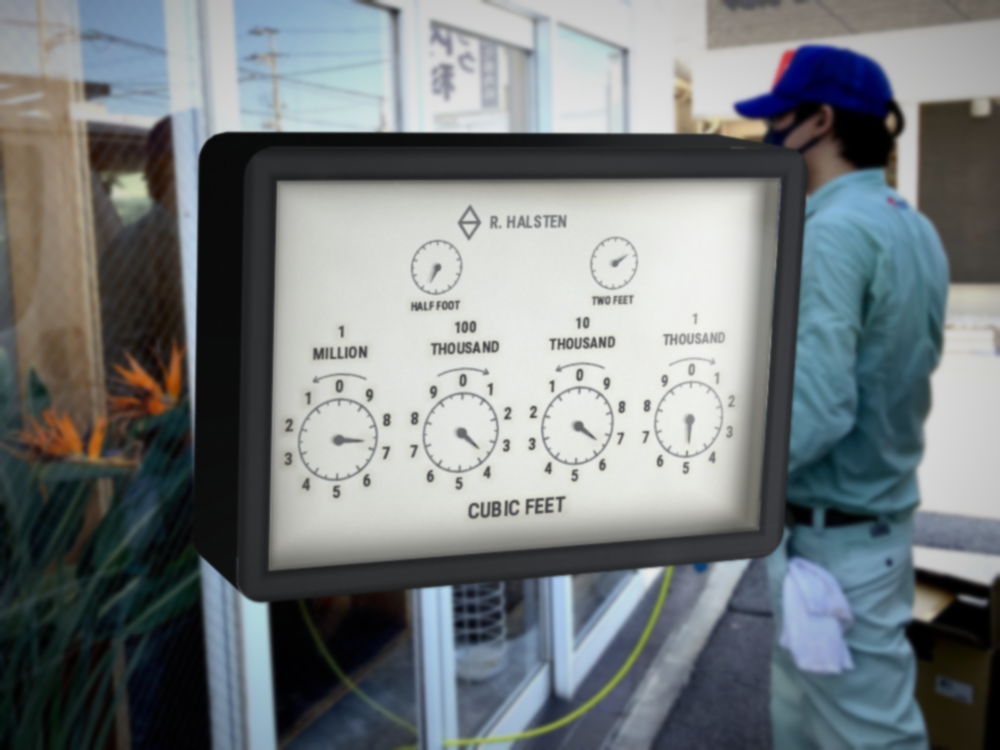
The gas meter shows 736500 ft³
